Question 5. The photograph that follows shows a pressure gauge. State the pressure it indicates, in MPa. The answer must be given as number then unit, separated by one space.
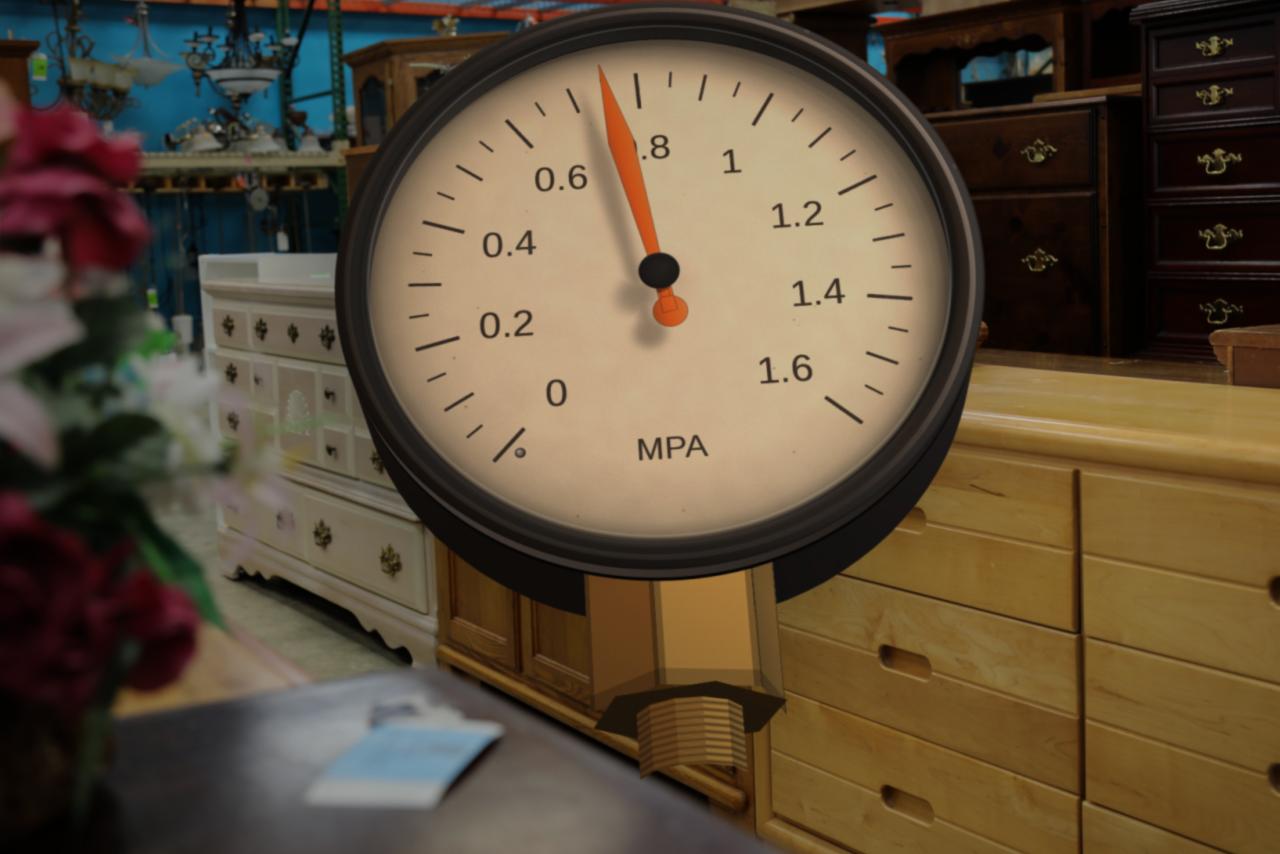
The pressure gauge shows 0.75 MPa
